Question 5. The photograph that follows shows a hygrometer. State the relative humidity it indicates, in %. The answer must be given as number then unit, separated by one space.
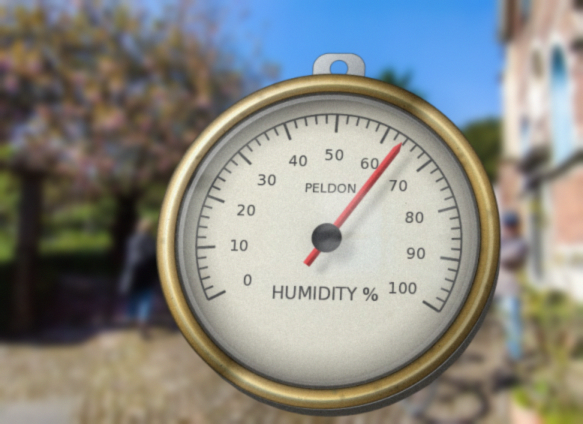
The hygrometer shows 64 %
